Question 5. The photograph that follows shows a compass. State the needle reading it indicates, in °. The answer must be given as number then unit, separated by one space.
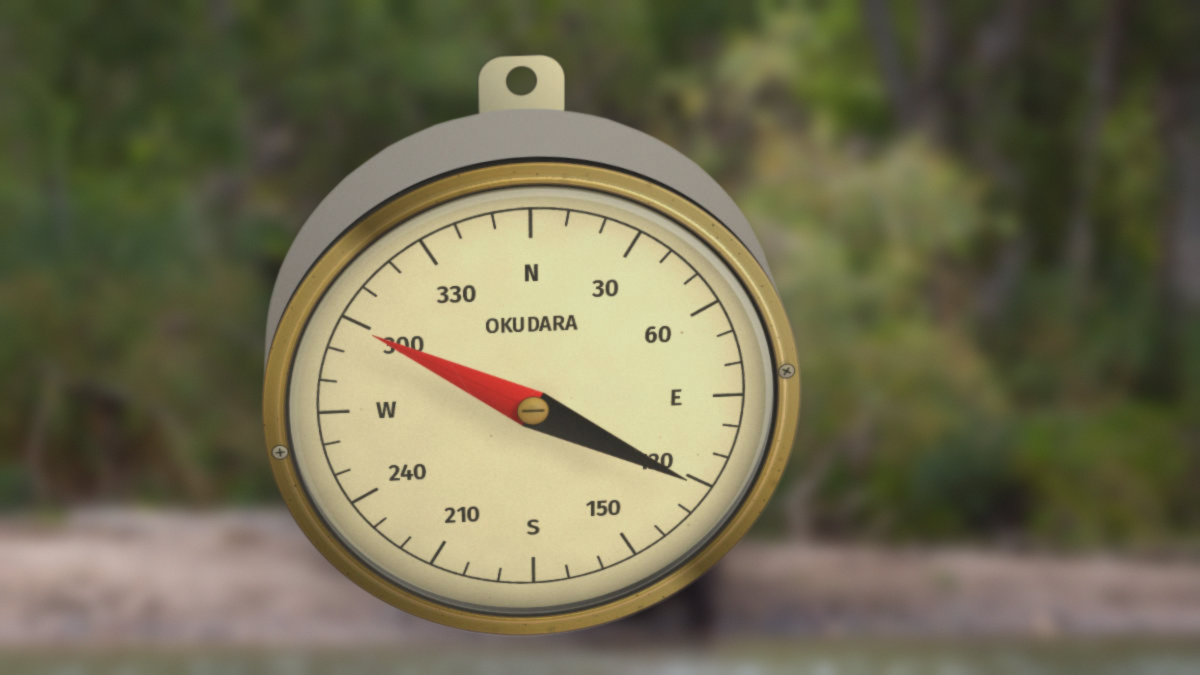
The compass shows 300 °
